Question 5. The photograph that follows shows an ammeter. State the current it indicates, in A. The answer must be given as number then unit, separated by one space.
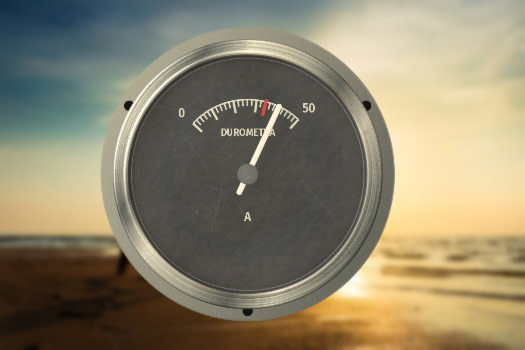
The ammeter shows 40 A
